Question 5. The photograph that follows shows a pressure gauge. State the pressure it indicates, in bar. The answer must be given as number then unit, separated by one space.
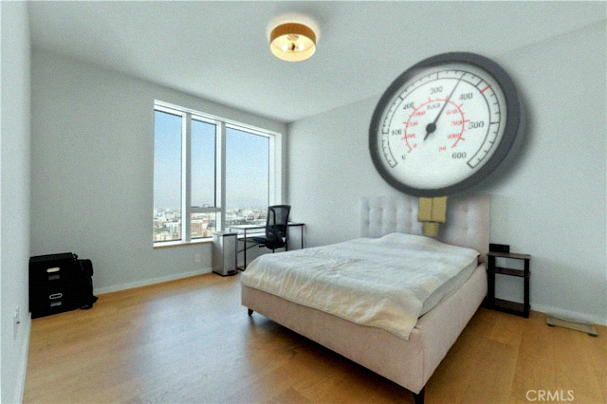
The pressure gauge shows 360 bar
